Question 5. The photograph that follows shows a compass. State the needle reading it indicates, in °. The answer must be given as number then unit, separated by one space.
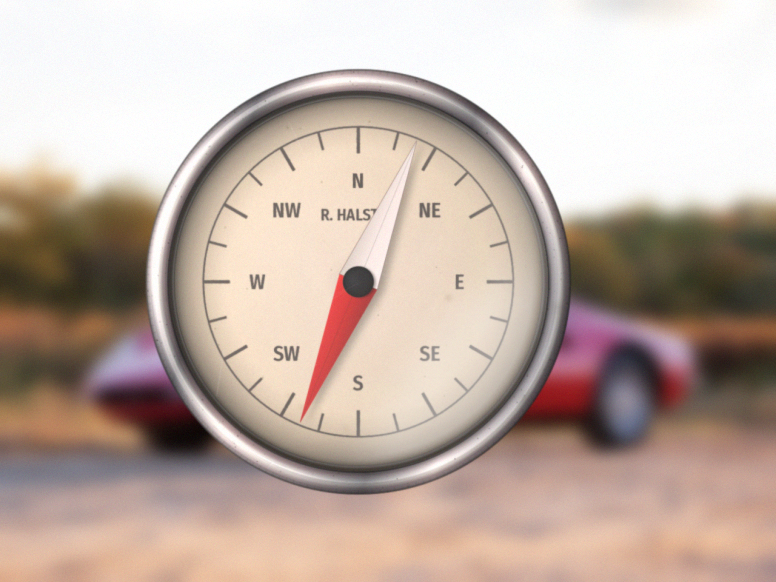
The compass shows 202.5 °
